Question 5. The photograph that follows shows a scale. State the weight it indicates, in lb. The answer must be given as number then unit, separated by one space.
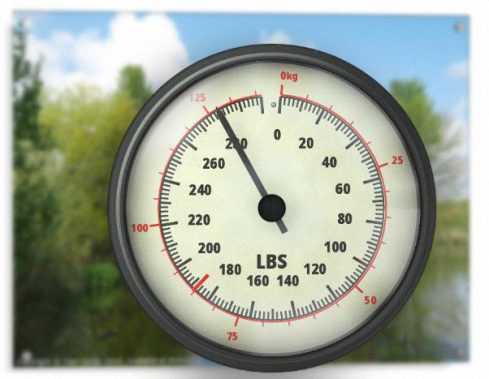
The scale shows 280 lb
